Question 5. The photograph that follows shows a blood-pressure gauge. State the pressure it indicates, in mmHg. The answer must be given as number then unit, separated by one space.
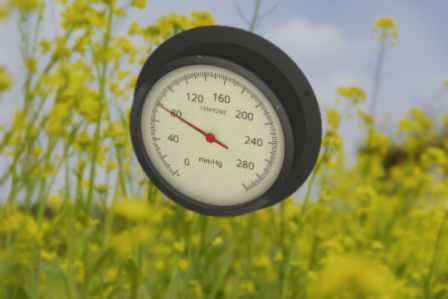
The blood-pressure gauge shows 80 mmHg
